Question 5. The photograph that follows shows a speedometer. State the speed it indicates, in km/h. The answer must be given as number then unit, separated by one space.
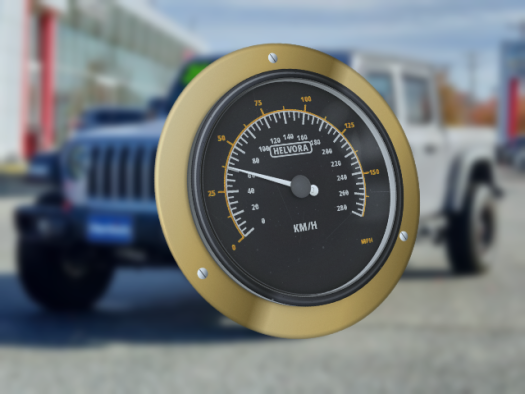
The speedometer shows 60 km/h
